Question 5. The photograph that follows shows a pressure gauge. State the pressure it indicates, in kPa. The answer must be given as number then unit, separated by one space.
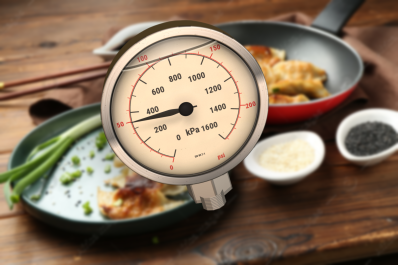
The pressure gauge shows 350 kPa
